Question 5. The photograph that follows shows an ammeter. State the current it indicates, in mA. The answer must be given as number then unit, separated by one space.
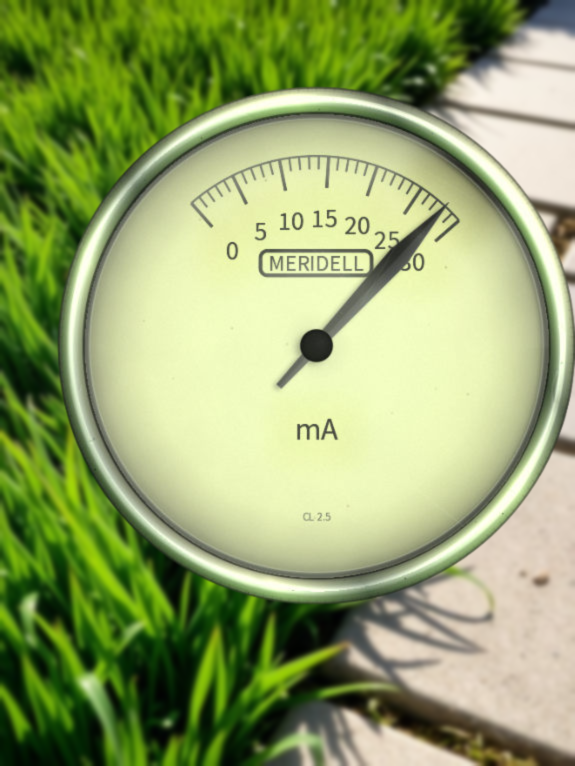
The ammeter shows 28 mA
